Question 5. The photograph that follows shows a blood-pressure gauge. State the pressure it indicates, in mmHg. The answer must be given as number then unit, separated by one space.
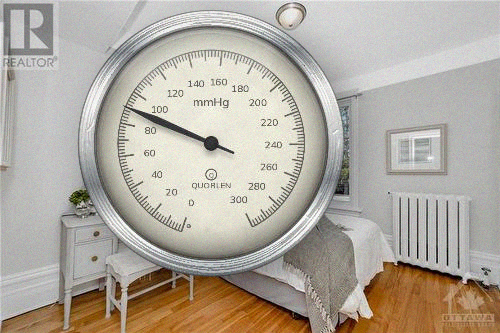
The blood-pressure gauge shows 90 mmHg
